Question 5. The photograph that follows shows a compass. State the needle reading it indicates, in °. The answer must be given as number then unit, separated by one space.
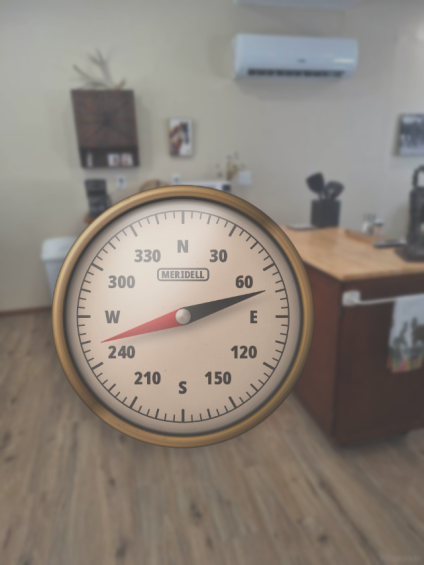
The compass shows 252.5 °
